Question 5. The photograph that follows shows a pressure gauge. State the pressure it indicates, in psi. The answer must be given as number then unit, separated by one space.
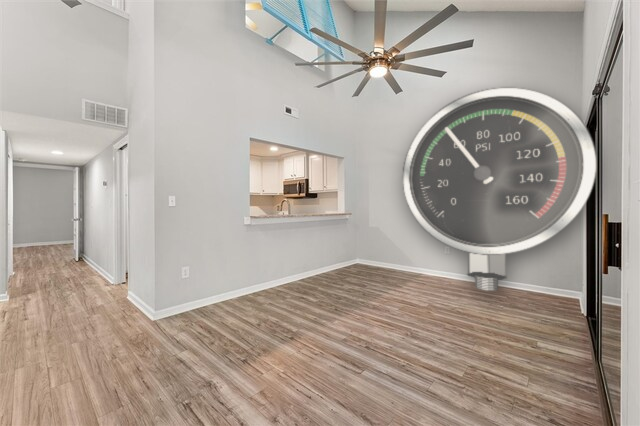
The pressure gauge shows 60 psi
